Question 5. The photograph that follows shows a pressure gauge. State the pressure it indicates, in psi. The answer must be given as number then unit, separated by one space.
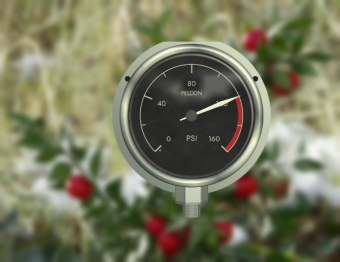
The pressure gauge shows 120 psi
